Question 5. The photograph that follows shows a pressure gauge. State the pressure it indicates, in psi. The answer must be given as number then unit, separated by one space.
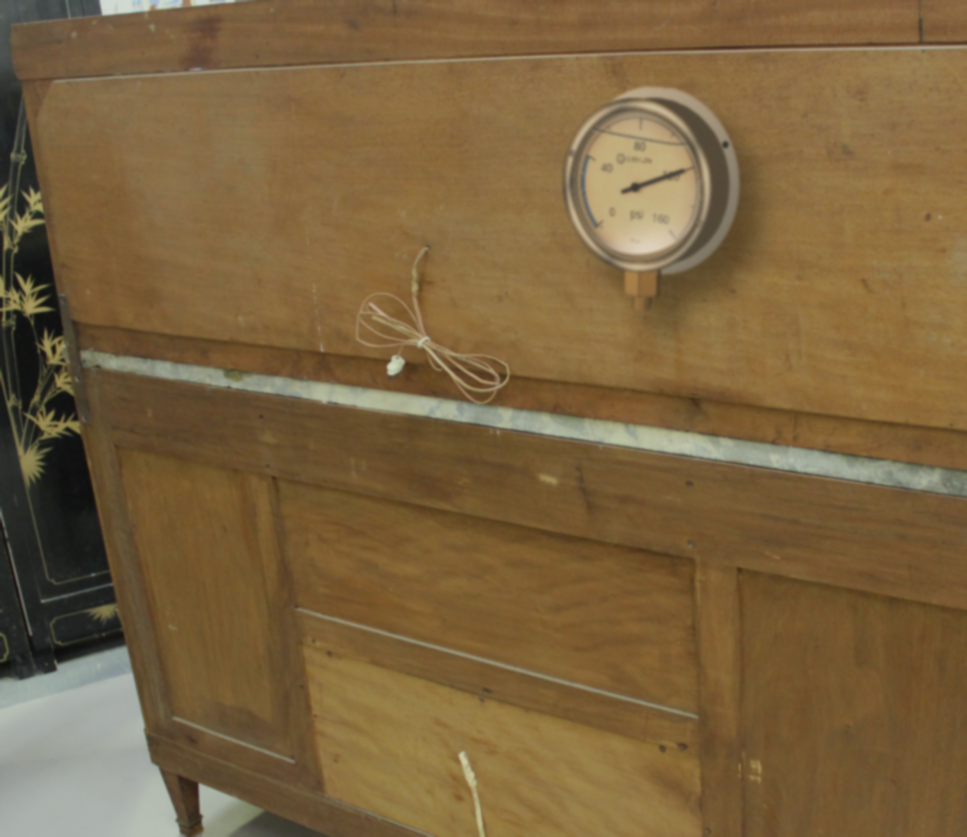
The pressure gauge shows 120 psi
